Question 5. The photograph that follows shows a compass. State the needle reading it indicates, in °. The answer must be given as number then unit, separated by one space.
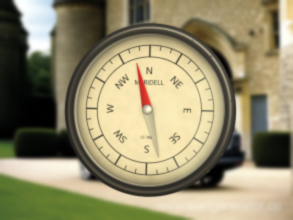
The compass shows 345 °
